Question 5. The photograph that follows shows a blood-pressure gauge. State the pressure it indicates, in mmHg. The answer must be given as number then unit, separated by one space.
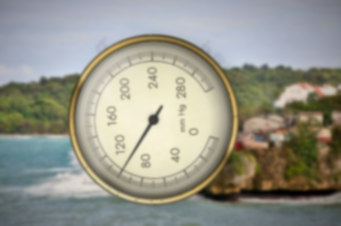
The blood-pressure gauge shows 100 mmHg
